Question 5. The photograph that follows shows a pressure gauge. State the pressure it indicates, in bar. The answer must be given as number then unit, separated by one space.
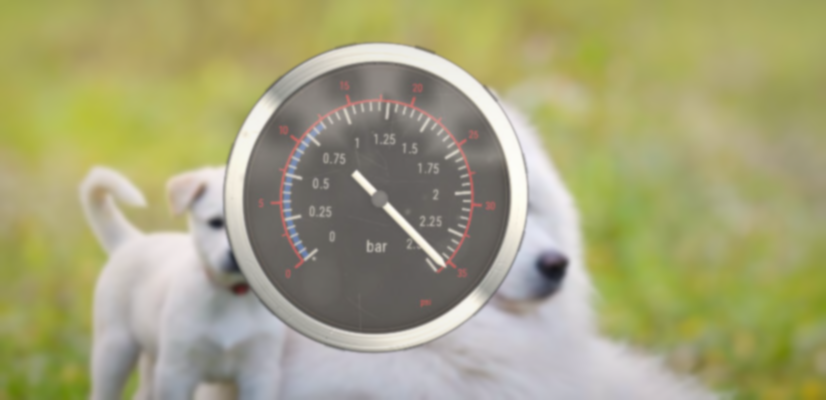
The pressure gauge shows 2.45 bar
